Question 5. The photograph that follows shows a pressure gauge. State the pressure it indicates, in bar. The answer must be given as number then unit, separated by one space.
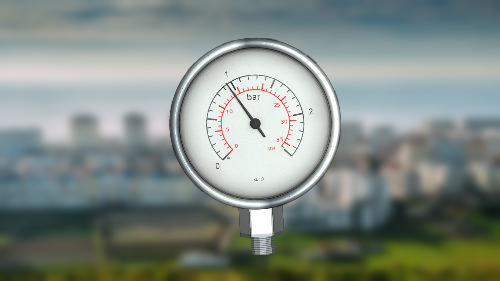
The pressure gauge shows 0.95 bar
